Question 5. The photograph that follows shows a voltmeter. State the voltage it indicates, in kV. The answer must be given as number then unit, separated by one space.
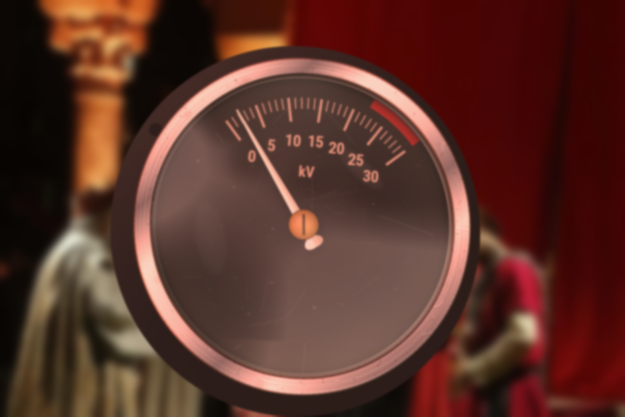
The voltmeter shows 2 kV
